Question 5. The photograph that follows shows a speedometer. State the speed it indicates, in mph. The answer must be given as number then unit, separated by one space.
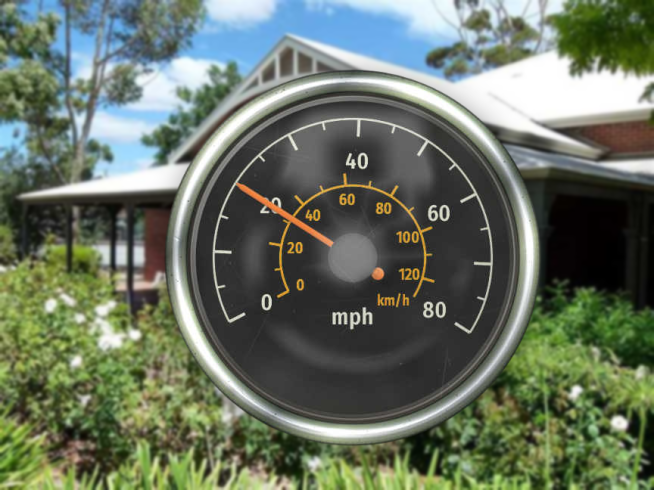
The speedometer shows 20 mph
